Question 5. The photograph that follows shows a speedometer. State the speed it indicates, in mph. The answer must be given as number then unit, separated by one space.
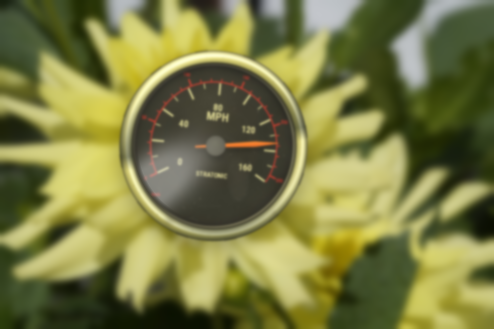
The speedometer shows 135 mph
